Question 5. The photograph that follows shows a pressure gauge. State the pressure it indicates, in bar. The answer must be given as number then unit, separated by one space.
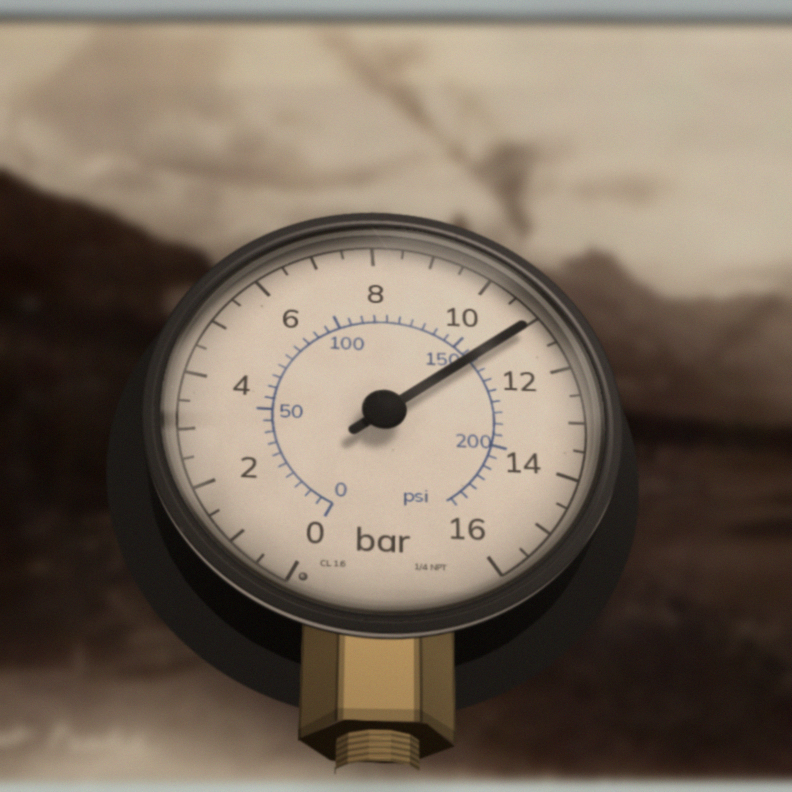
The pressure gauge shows 11 bar
